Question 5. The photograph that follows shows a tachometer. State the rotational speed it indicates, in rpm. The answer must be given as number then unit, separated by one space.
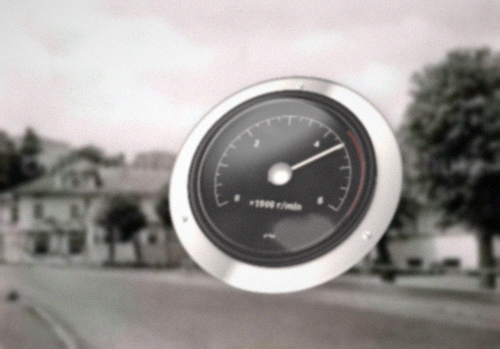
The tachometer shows 4500 rpm
